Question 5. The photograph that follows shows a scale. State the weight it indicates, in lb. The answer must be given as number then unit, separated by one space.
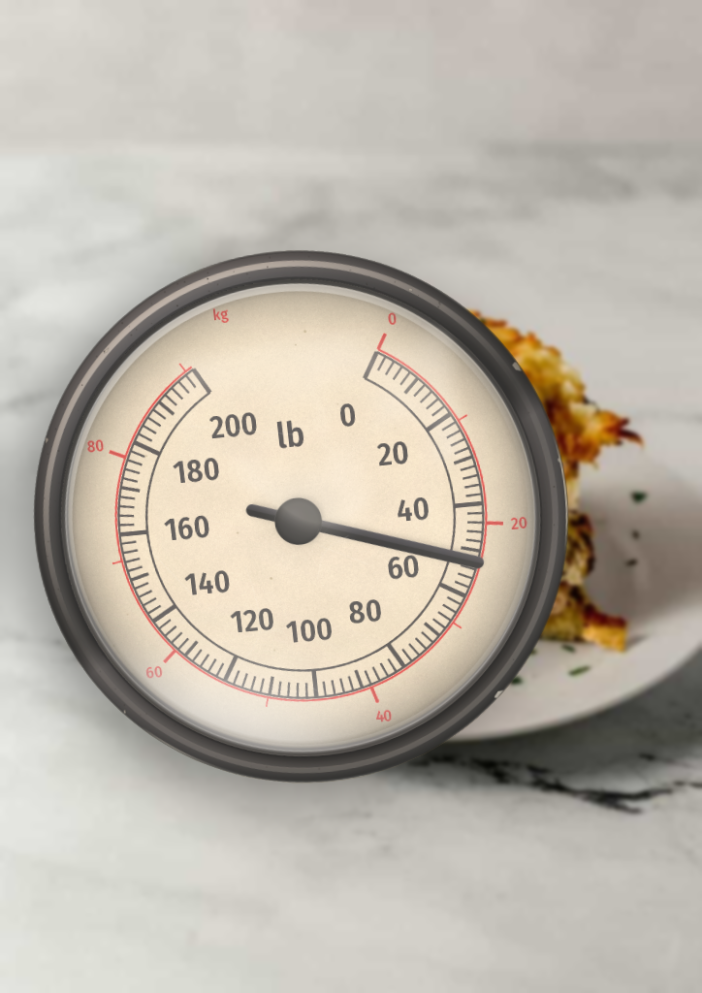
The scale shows 52 lb
